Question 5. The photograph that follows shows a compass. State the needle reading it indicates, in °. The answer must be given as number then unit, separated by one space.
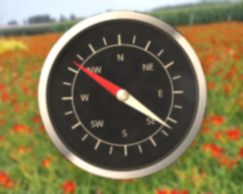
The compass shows 307.5 °
